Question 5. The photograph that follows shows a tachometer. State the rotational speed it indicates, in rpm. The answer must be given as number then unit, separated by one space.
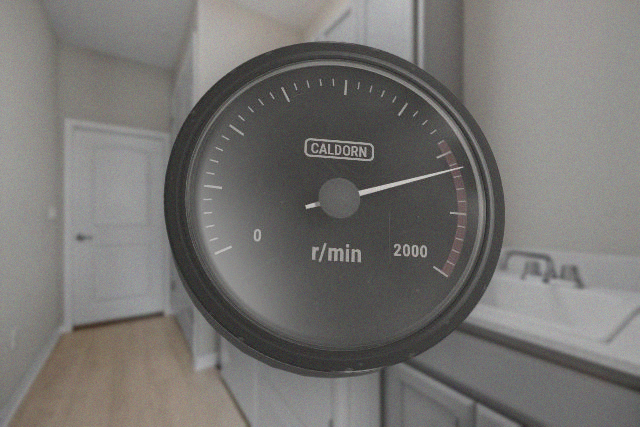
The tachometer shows 1575 rpm
